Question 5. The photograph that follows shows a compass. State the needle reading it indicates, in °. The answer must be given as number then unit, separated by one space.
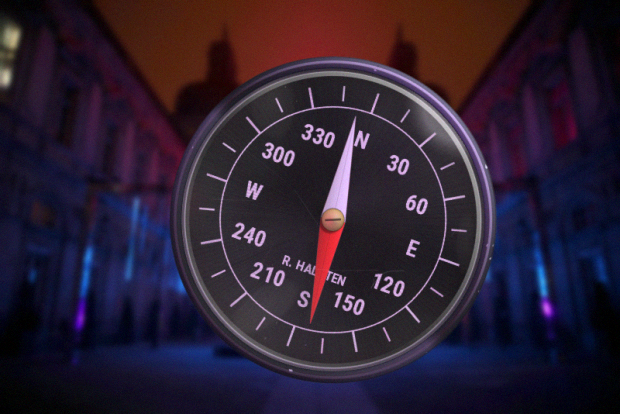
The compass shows 172.5 °
